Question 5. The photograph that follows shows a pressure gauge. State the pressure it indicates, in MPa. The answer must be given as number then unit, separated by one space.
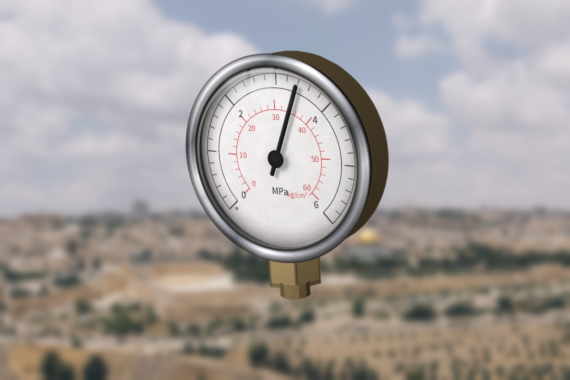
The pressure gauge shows 3.4 MPa
